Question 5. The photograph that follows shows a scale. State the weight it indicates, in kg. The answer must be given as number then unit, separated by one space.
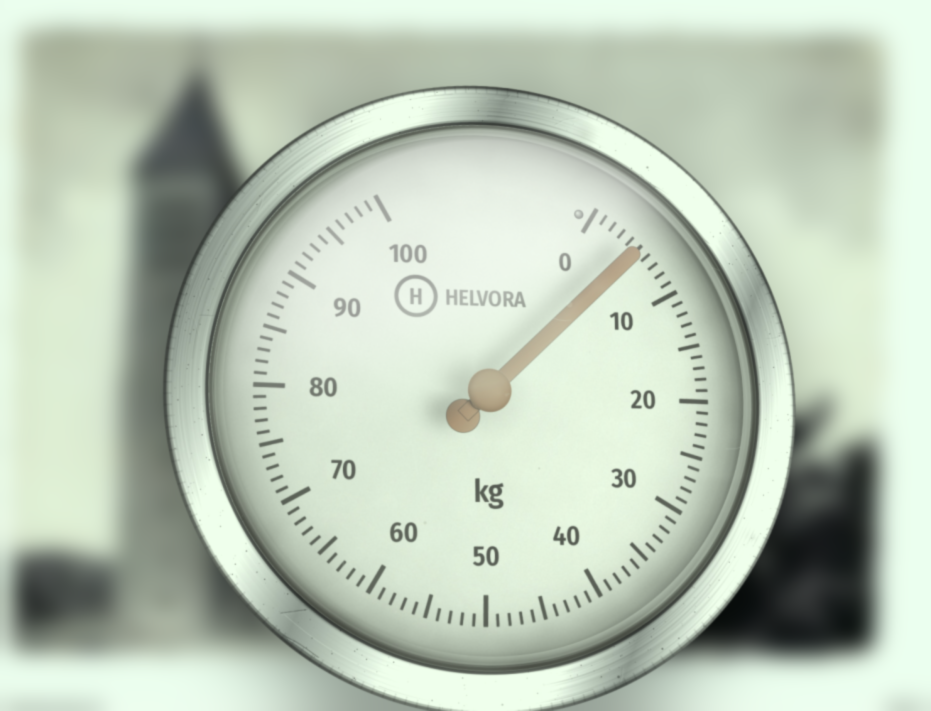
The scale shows 5 kg
